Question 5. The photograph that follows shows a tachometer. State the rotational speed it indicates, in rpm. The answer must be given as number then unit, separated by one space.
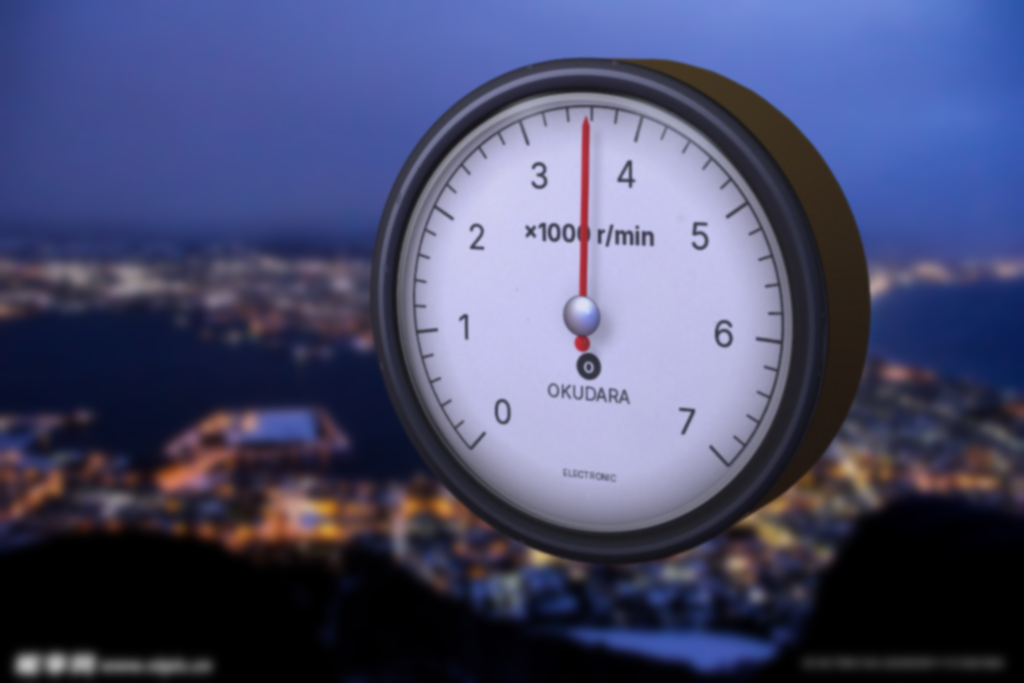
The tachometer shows 3600 rpm
